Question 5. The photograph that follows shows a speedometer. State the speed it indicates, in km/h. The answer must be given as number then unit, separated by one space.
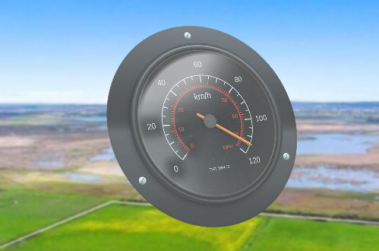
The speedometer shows 115 km/h
